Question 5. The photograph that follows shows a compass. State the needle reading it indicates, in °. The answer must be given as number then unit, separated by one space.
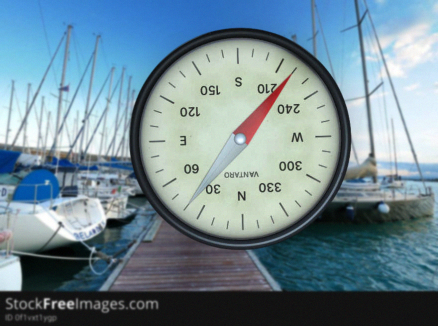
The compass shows 220 °
